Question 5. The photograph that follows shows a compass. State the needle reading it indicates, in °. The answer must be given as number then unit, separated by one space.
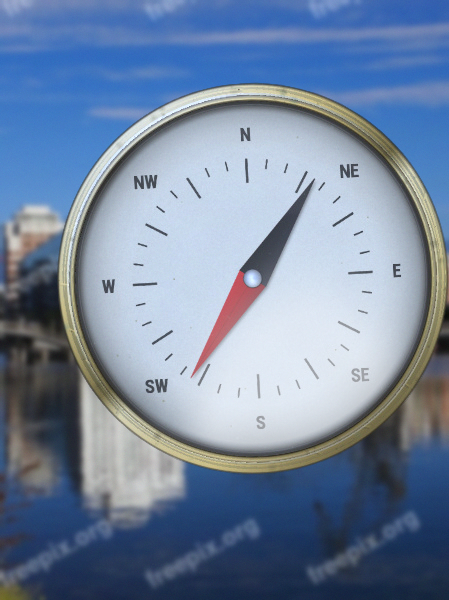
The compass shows 215 °
